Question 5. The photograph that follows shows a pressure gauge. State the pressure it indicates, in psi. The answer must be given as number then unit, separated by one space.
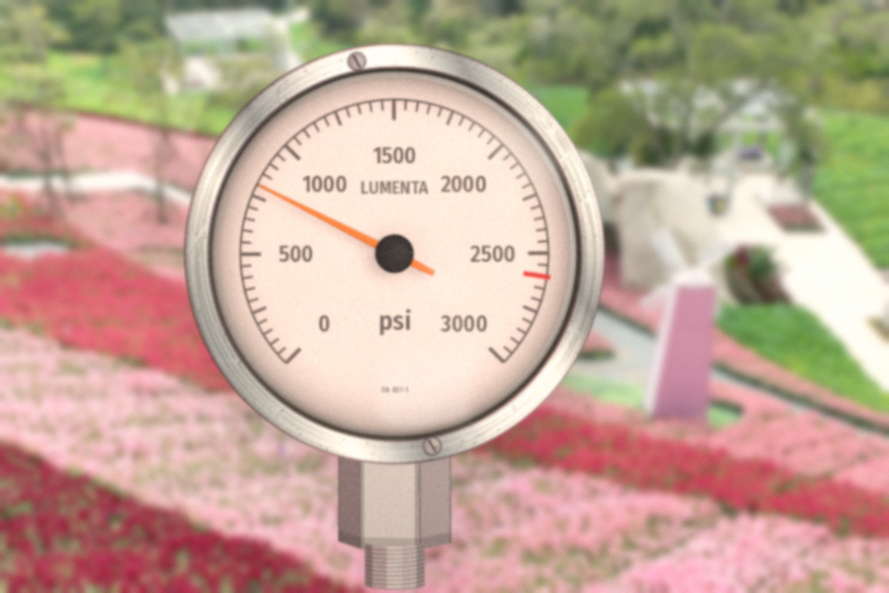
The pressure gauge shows 800 psi
